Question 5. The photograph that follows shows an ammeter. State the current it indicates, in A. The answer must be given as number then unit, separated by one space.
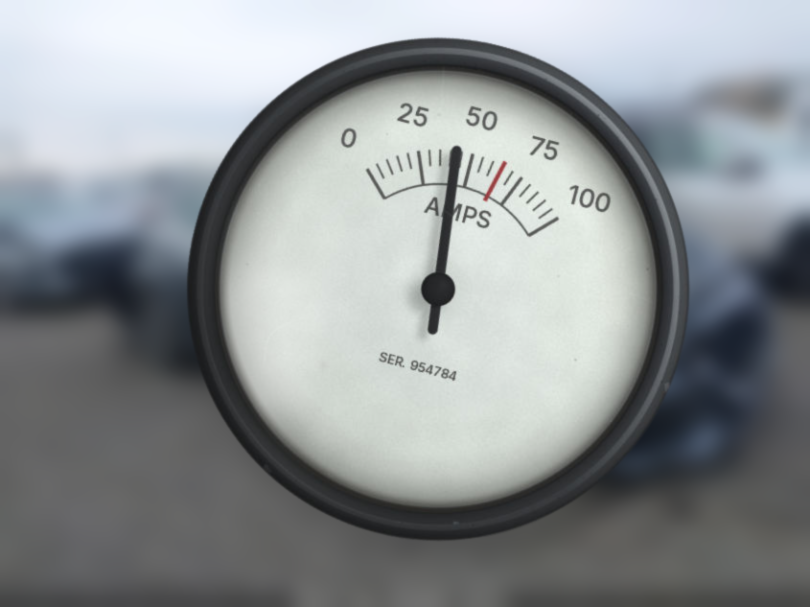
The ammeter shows 42.5 A
